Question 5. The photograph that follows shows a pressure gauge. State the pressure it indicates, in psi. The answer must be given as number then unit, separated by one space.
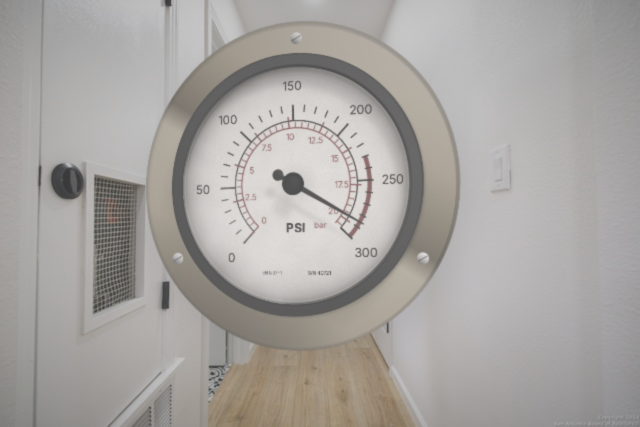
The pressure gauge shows 285 psi
